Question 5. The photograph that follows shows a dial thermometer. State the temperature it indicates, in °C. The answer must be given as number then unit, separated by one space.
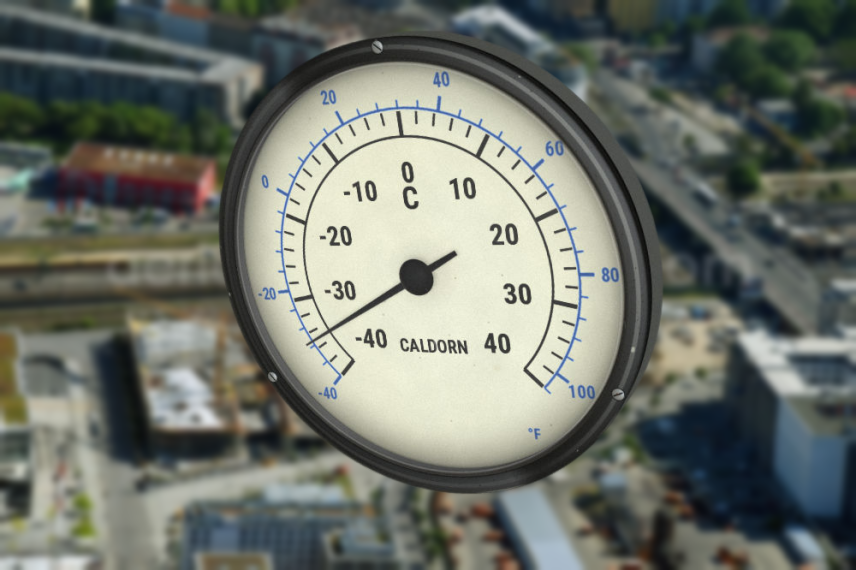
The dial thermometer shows -35 °C
